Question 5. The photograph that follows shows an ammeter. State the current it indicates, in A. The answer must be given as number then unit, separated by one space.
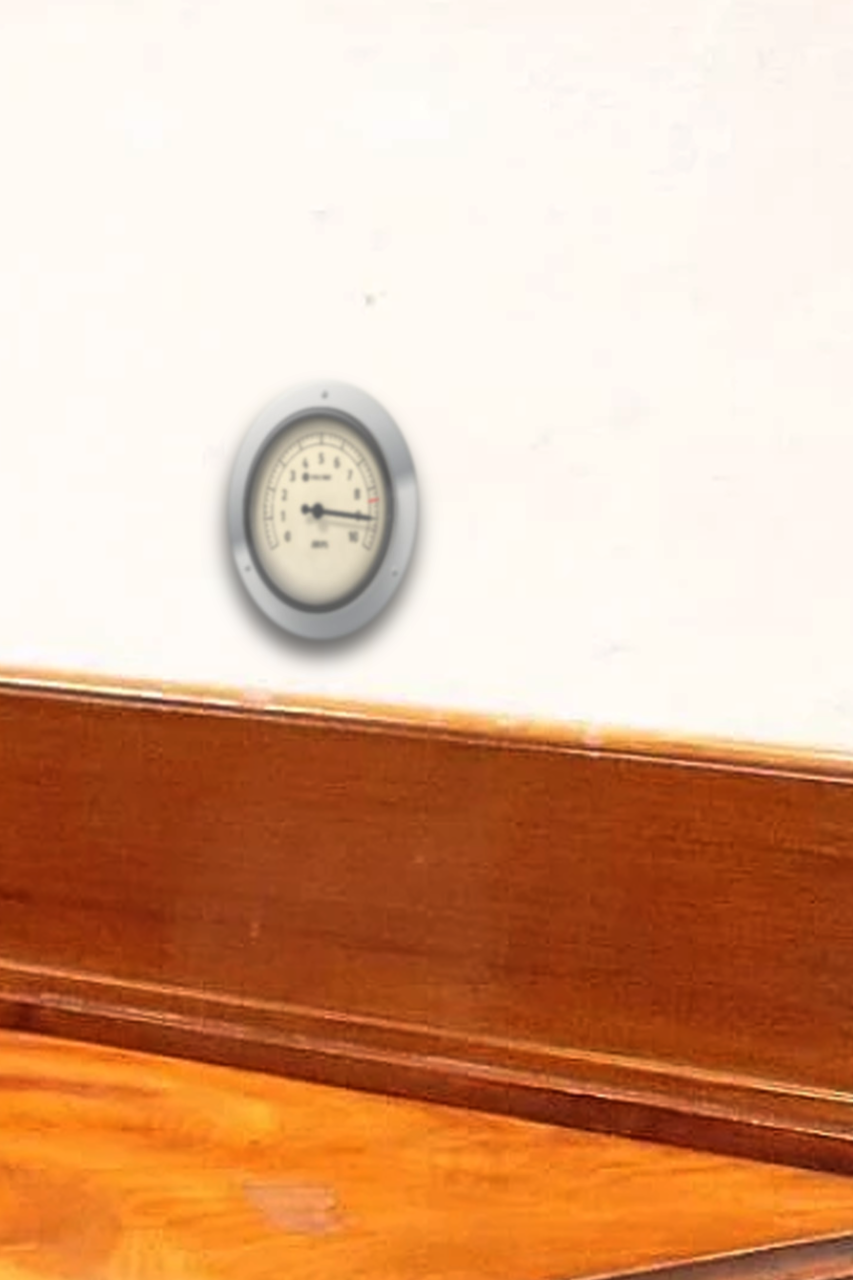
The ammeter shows 9 A
